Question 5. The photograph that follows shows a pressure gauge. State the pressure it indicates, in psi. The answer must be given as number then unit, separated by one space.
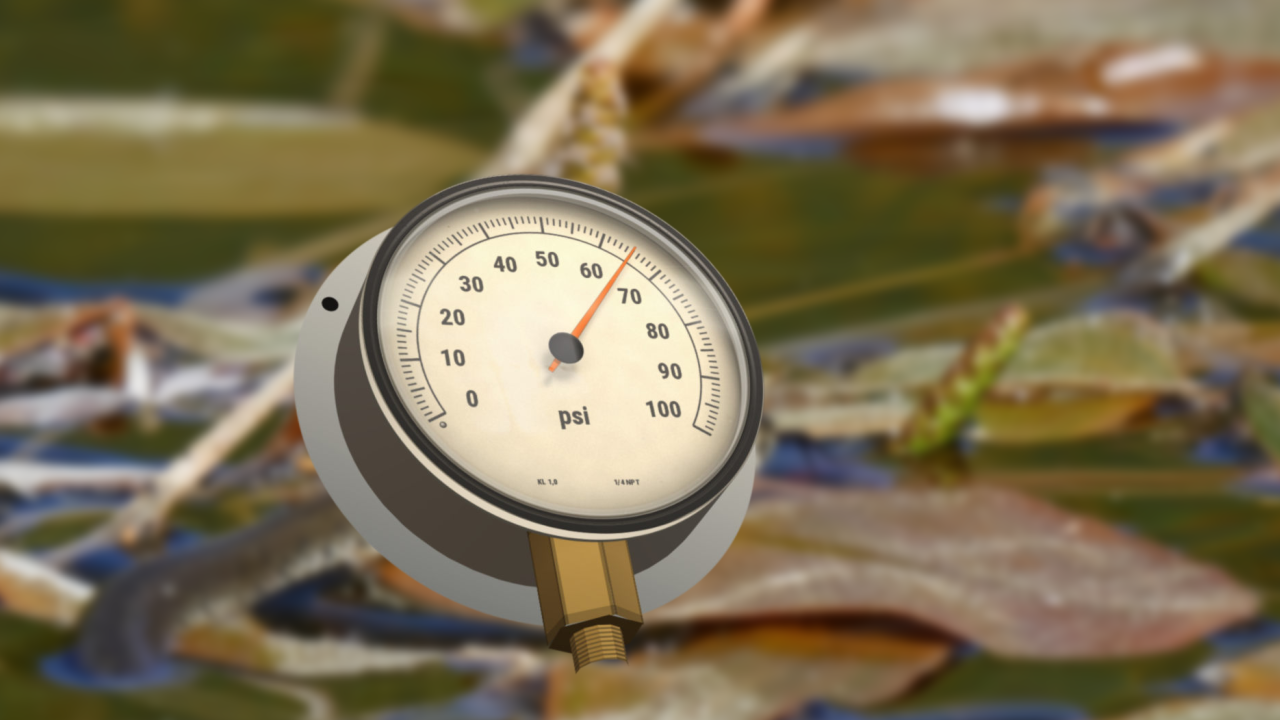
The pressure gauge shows 65 psi
